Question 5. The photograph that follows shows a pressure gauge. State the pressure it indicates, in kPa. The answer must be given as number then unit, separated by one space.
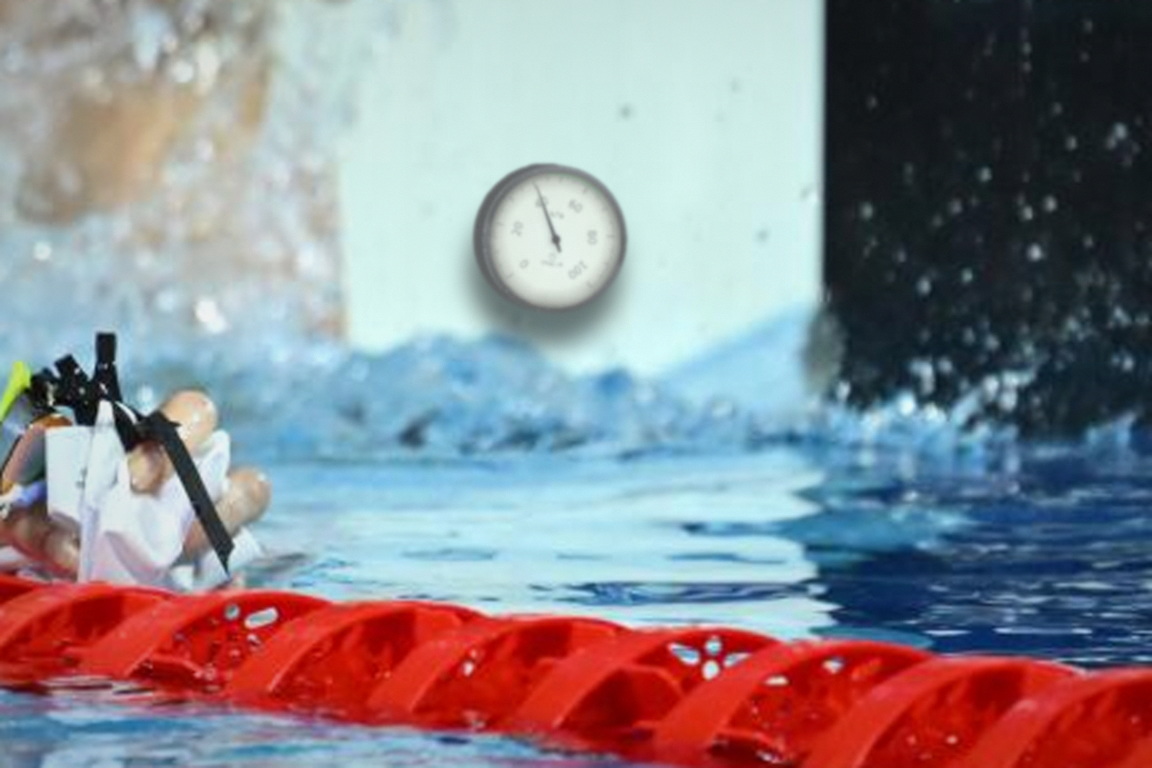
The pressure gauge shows 40 kPa
